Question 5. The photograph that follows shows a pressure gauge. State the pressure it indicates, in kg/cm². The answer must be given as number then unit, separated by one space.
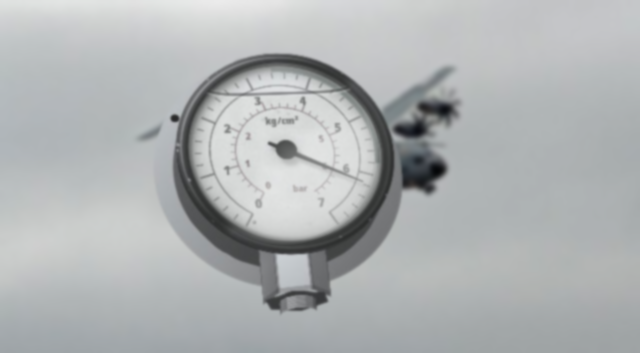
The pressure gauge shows 6.2 kg/cm²
